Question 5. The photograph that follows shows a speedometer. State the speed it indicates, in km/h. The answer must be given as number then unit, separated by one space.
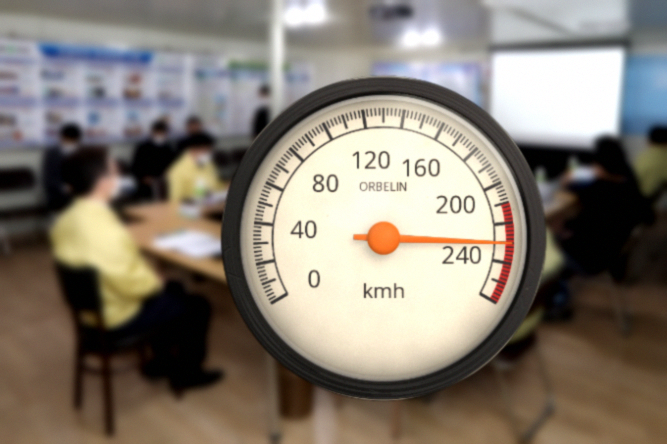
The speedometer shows 230 km/h
